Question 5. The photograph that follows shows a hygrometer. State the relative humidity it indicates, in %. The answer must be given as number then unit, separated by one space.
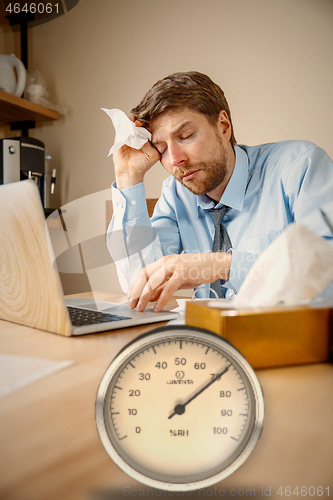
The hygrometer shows 70 %
